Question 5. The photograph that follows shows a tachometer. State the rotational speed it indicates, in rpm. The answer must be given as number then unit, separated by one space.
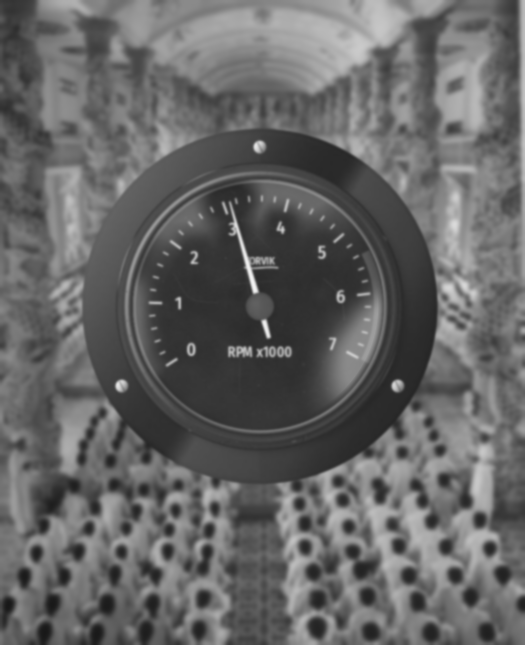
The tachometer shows 3100 rpm
